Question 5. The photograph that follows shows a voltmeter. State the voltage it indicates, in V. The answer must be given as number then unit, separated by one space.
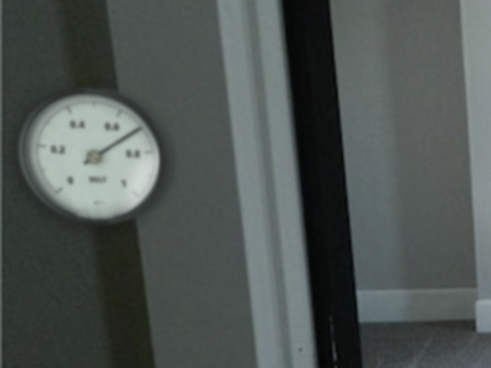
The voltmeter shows 0.7 V
